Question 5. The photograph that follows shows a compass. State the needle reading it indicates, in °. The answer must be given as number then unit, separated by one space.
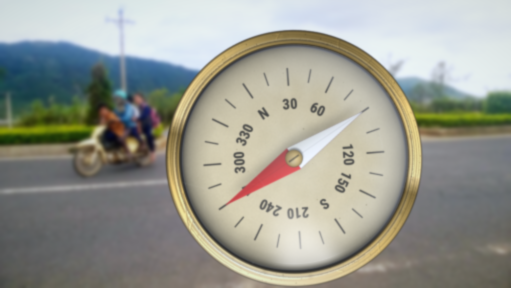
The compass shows 270 °
